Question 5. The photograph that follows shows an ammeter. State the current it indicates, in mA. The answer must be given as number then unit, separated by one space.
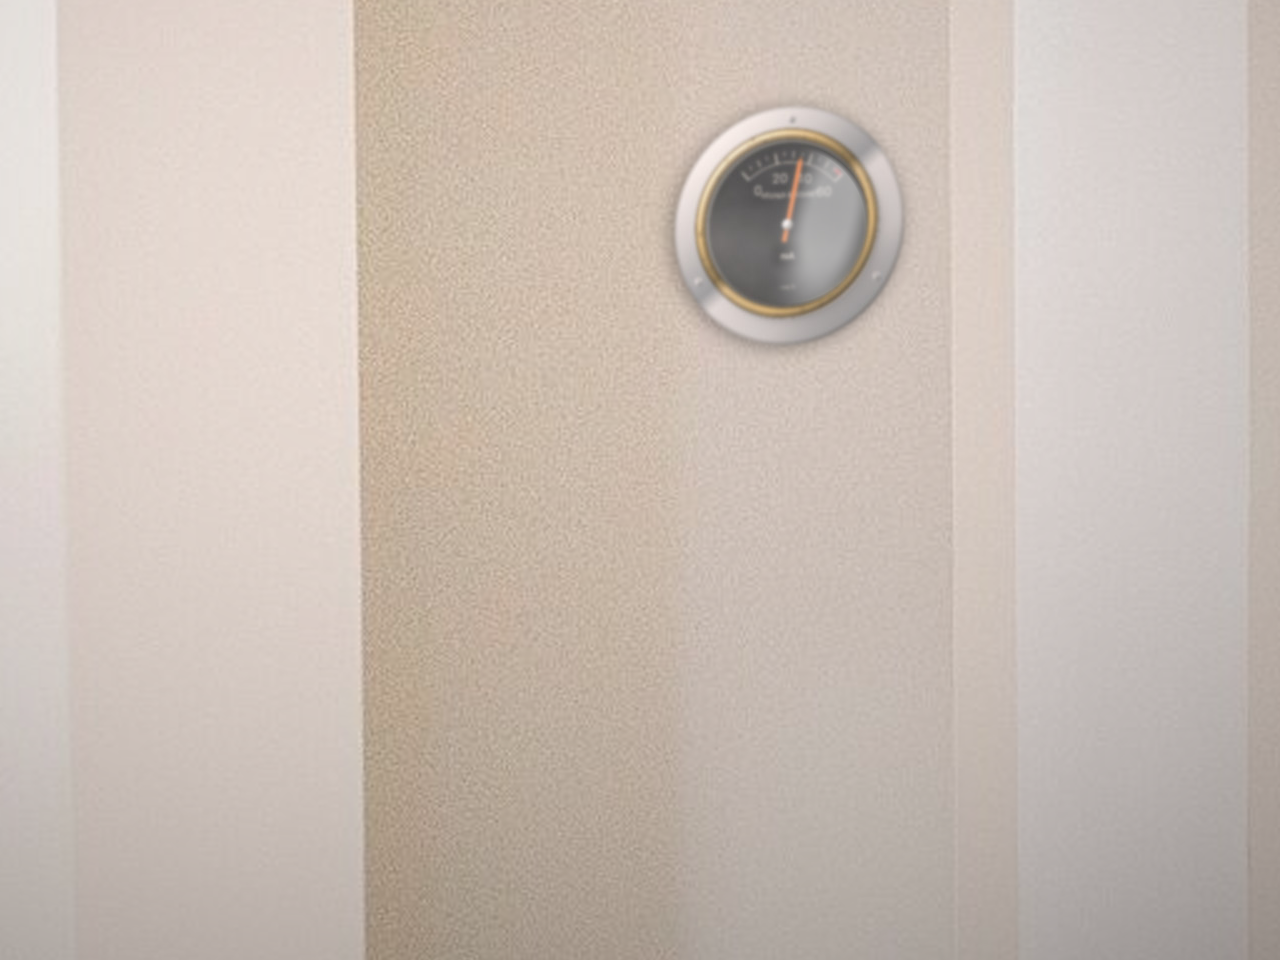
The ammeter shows 35 mA
